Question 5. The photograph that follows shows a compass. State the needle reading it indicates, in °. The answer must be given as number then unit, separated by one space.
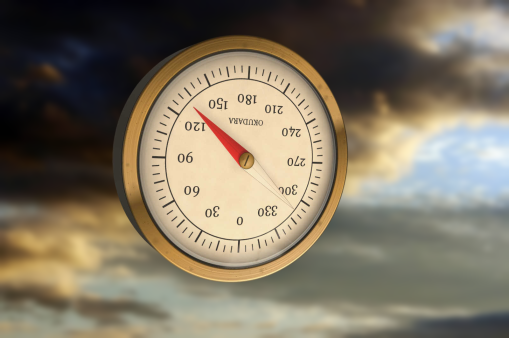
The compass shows 130 °
